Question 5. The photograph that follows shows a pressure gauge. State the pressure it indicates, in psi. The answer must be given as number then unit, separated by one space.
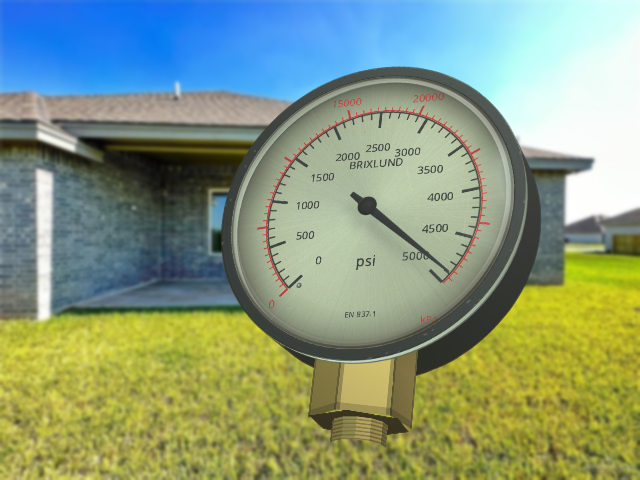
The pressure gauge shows 4900 psi
